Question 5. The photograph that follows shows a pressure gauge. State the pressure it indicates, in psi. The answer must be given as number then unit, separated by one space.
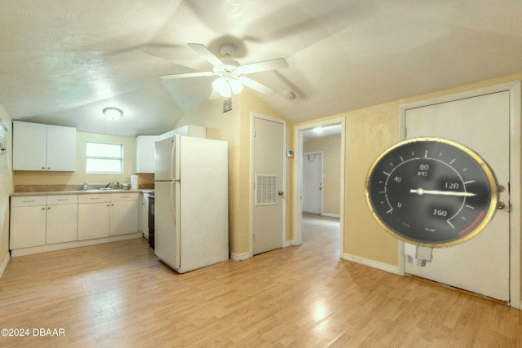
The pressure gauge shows 130 psi
